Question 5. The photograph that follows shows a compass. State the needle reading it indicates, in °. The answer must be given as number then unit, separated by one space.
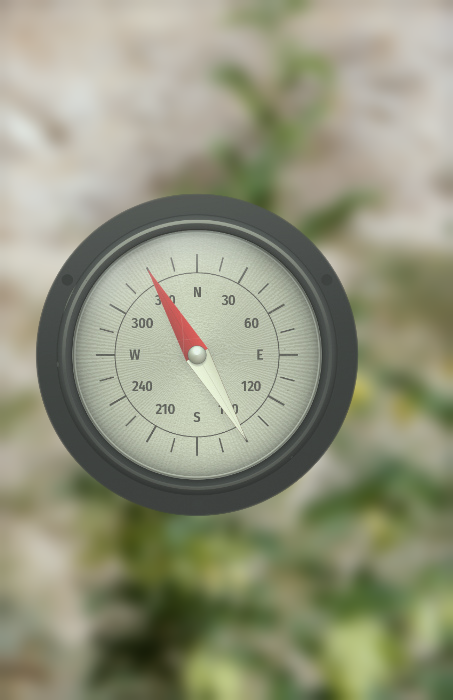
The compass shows 330 °
